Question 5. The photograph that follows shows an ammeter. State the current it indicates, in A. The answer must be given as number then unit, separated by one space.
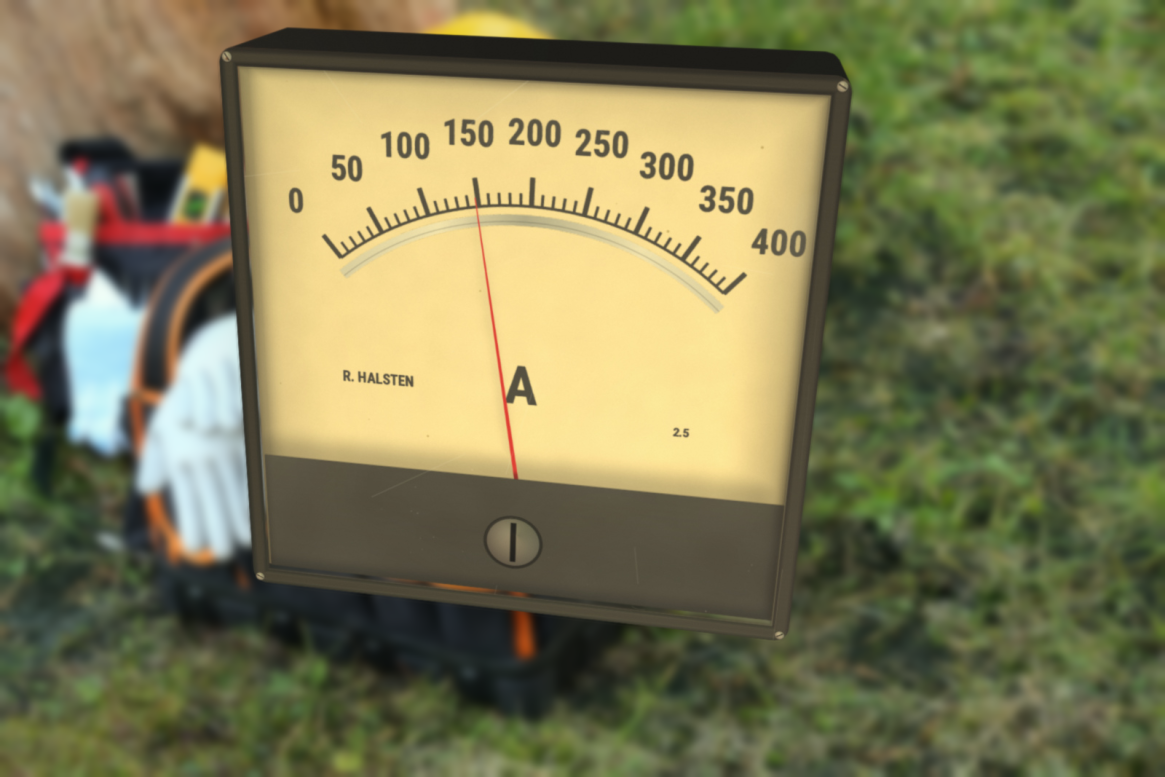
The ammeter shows 150 A
